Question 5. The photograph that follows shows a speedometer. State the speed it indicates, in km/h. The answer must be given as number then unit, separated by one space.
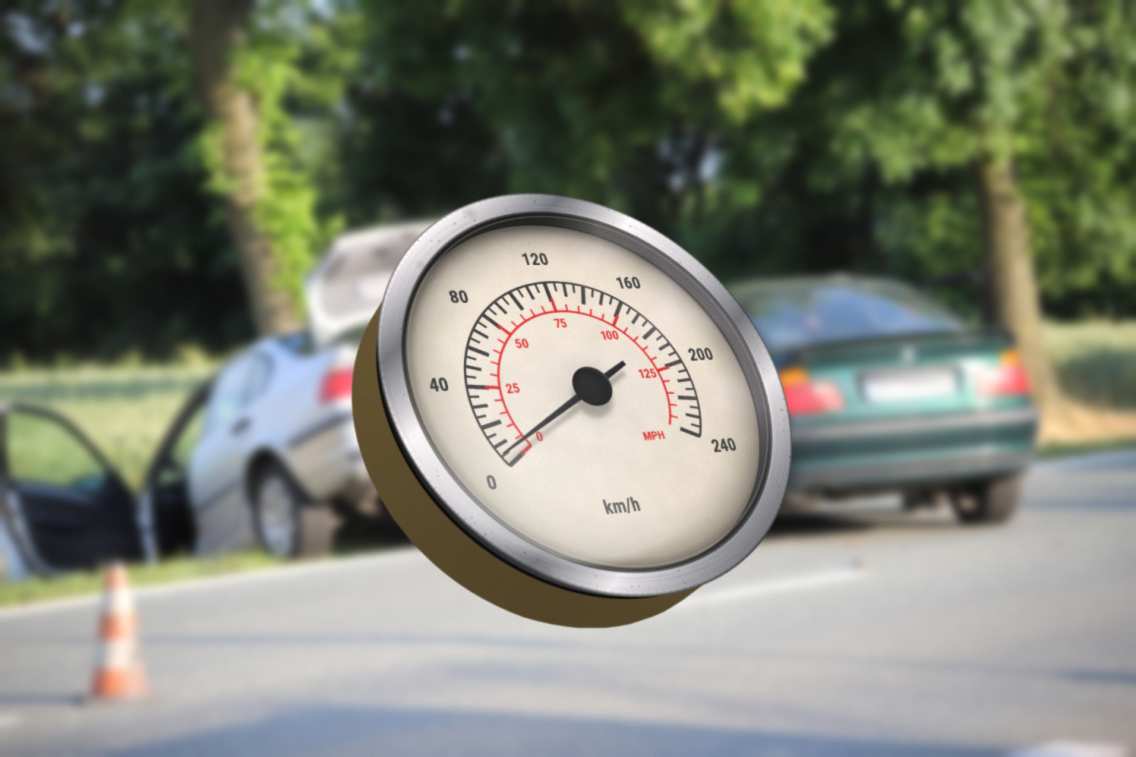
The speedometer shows 5 km/h
